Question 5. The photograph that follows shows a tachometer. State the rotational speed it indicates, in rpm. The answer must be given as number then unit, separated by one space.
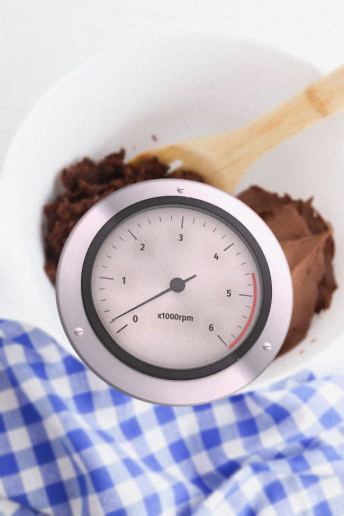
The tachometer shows 200 rpm
